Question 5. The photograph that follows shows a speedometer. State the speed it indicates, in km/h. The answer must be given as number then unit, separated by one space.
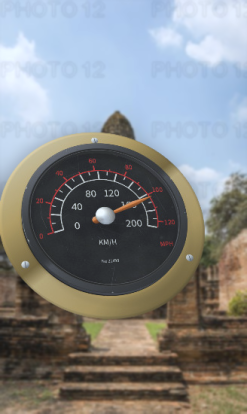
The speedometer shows 165 km/h
